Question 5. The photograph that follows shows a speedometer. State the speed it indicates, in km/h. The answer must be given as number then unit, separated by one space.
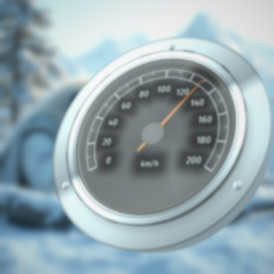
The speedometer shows 130 km/h
